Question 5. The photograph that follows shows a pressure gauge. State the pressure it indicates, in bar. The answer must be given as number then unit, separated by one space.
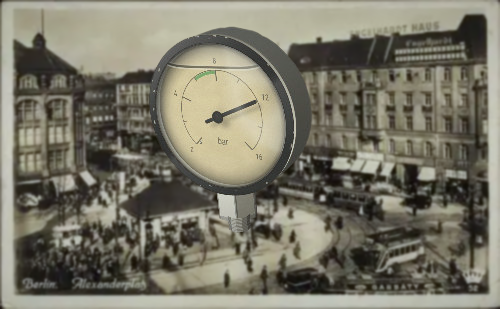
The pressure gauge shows 12 bar
